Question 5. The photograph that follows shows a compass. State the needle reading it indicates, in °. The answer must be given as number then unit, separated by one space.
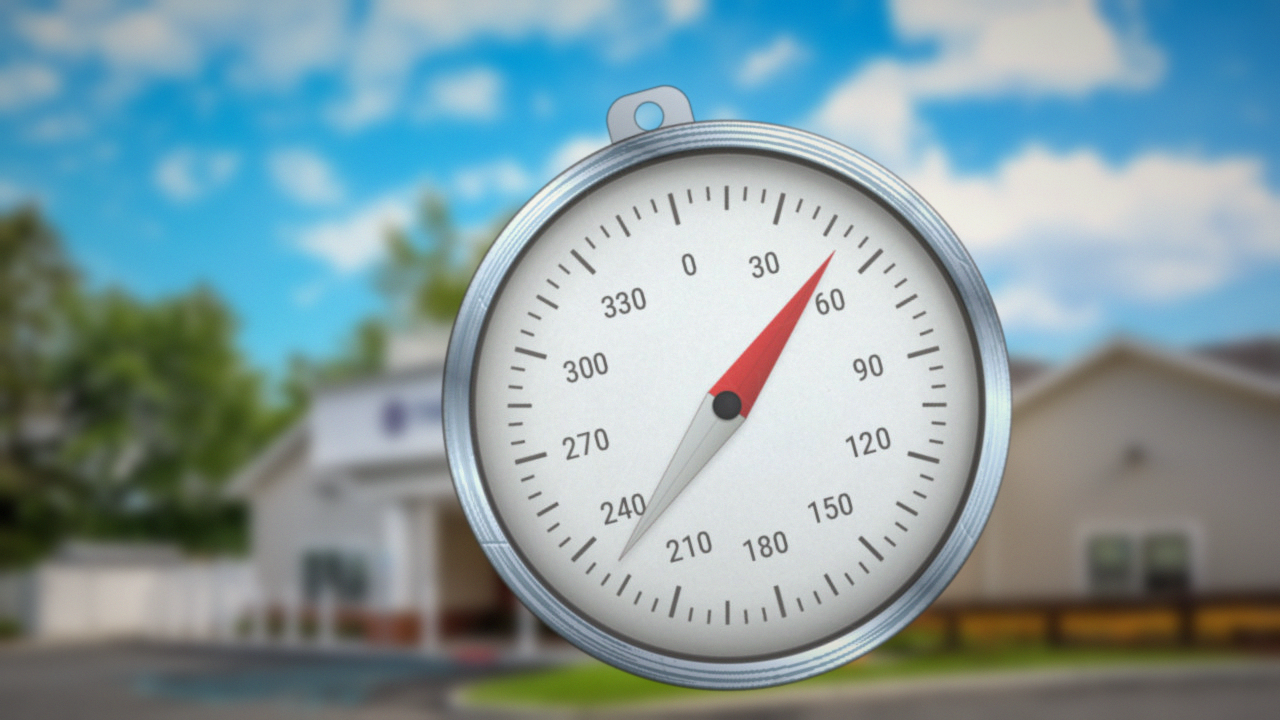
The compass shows 50 °
